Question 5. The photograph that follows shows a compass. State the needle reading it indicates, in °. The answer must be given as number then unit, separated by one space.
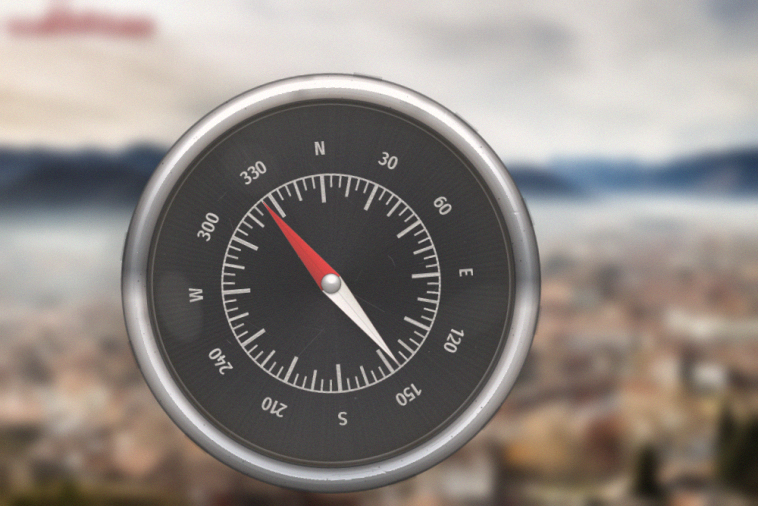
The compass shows 325 °
